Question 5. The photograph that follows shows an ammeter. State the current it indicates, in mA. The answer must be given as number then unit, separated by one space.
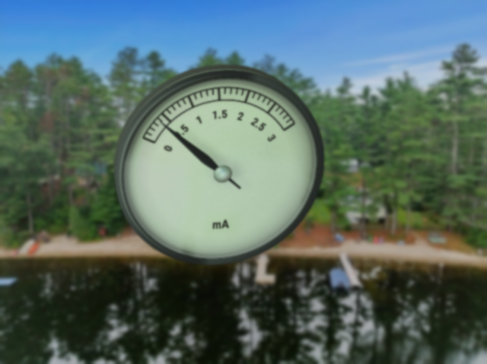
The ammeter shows 0.4 mA
